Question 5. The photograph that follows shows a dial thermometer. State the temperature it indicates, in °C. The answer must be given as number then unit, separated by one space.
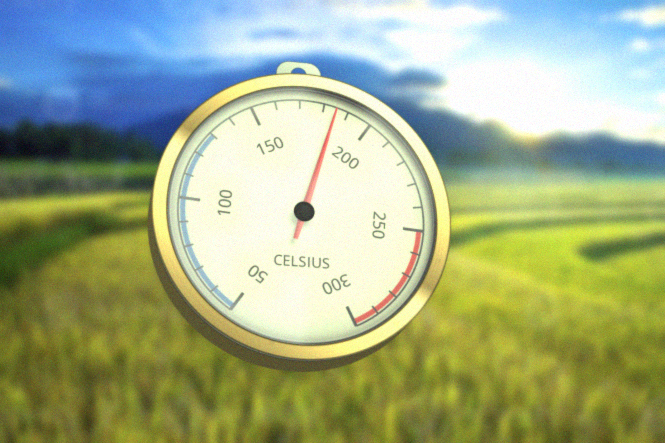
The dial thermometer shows 185 °C
